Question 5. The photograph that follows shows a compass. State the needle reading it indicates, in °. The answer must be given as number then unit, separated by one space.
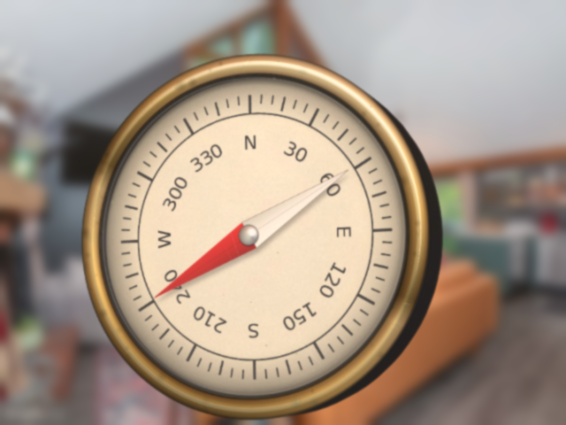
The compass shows 240 °
